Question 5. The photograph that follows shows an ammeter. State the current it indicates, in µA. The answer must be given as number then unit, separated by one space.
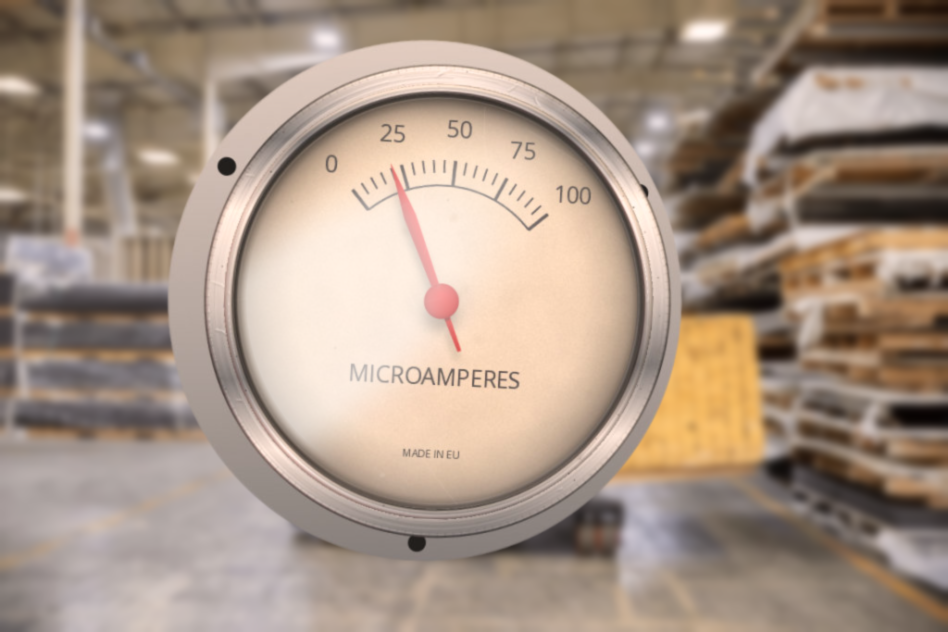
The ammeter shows 20 µA
